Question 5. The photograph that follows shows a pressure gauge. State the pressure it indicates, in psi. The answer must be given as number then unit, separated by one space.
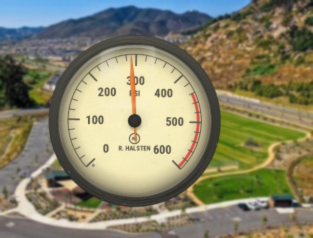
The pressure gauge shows 290 psi
